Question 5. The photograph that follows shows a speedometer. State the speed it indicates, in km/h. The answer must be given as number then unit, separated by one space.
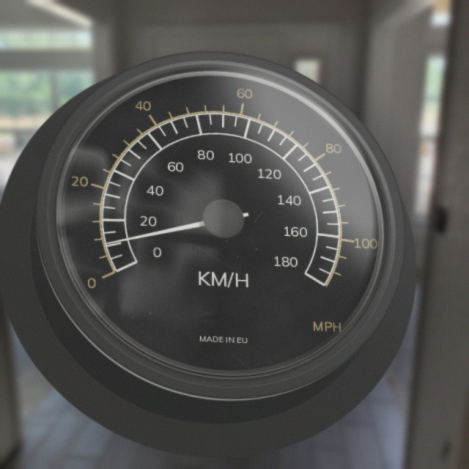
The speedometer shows 10 km/h
